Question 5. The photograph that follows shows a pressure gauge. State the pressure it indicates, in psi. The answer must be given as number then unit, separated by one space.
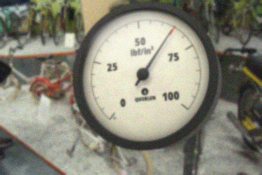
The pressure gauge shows 65 psi
